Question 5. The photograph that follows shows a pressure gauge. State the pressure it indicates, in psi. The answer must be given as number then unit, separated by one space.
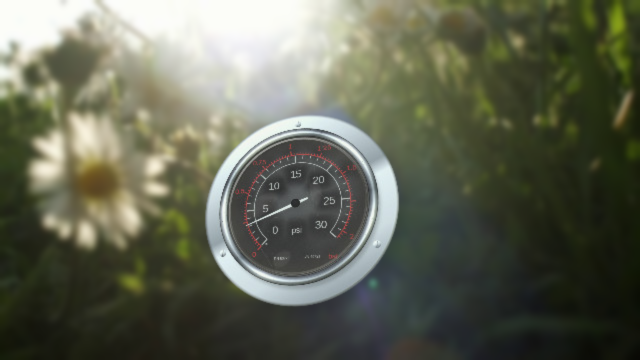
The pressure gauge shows 3 psi
